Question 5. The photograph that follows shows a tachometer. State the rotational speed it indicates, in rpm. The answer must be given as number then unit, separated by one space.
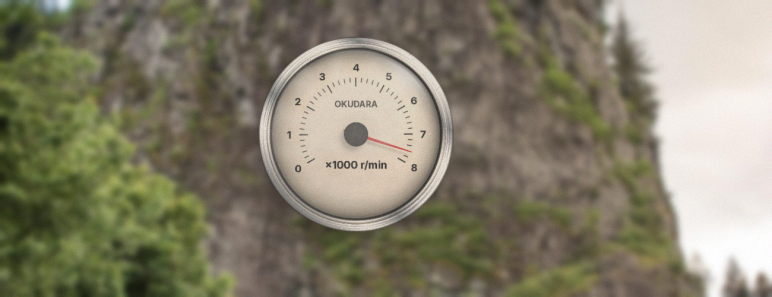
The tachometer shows 7600 rpm
